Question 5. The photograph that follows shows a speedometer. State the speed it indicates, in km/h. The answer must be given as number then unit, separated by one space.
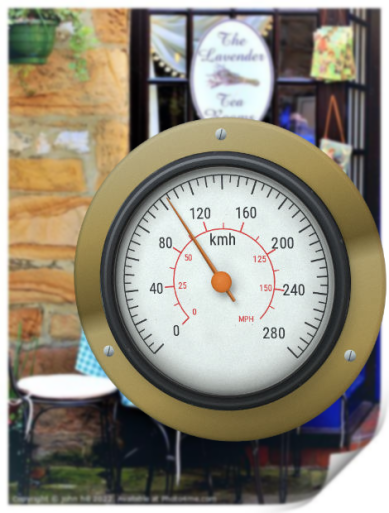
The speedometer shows 105 km/h
